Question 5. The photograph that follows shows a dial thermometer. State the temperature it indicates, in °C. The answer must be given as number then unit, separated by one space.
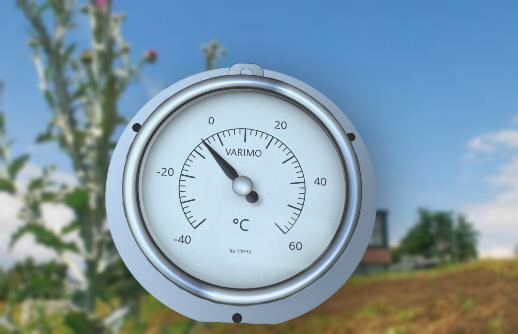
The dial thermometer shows -6 °C
